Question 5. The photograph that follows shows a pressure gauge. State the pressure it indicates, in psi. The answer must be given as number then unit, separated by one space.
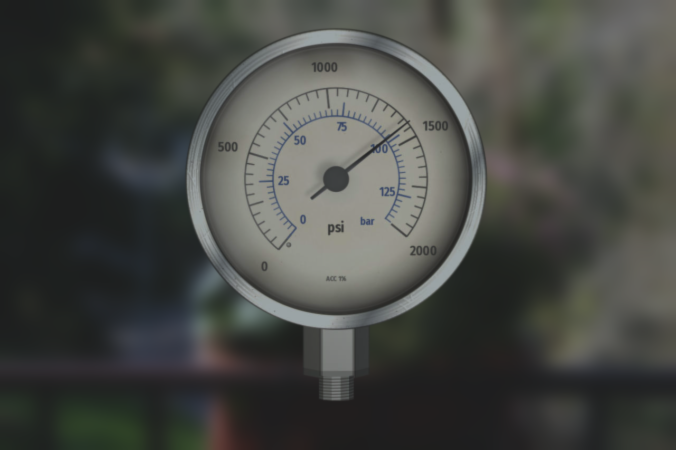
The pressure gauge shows 1425 psi
